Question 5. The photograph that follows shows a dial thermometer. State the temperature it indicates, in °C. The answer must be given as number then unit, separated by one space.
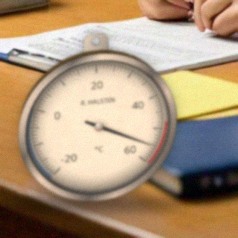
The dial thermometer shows 55 °C
